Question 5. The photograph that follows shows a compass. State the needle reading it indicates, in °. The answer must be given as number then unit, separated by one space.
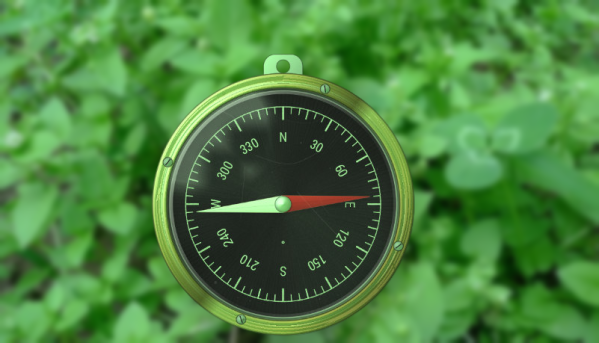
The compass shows 85 °
